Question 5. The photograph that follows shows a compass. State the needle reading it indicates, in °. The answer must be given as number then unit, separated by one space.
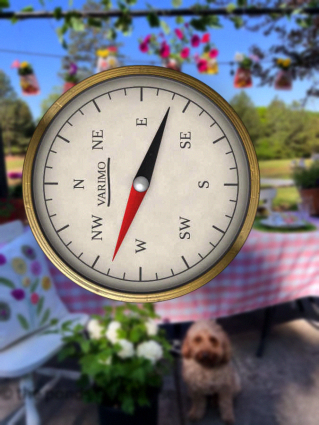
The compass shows 290 °
